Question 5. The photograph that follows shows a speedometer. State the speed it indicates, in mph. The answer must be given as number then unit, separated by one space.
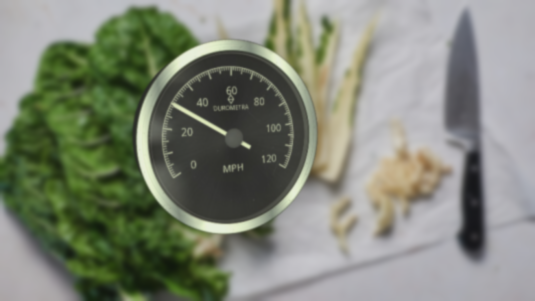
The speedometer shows 30 mph
